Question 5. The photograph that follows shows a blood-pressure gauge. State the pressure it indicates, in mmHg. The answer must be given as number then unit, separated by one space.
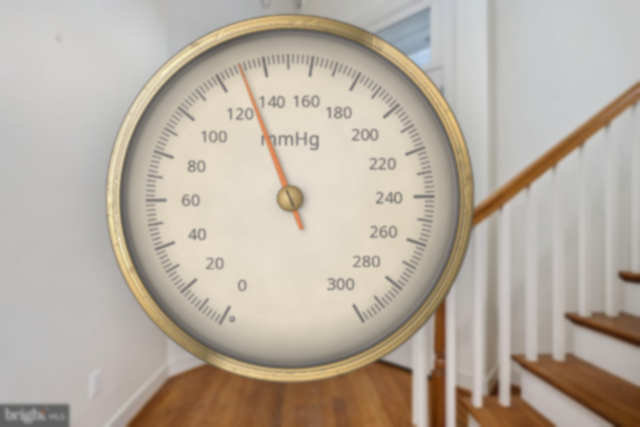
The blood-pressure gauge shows 130 mmHg
